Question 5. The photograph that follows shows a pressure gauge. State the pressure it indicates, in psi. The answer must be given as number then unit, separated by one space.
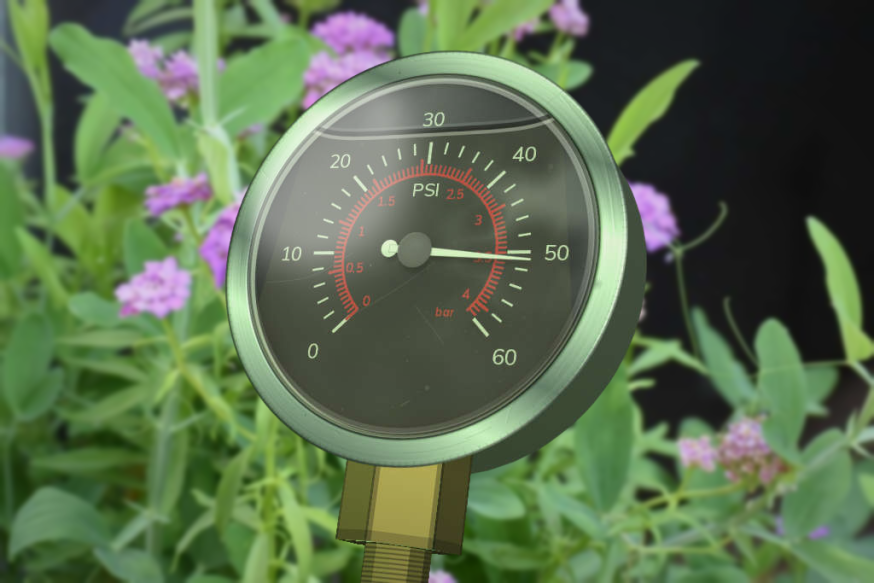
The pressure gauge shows 51 psi
